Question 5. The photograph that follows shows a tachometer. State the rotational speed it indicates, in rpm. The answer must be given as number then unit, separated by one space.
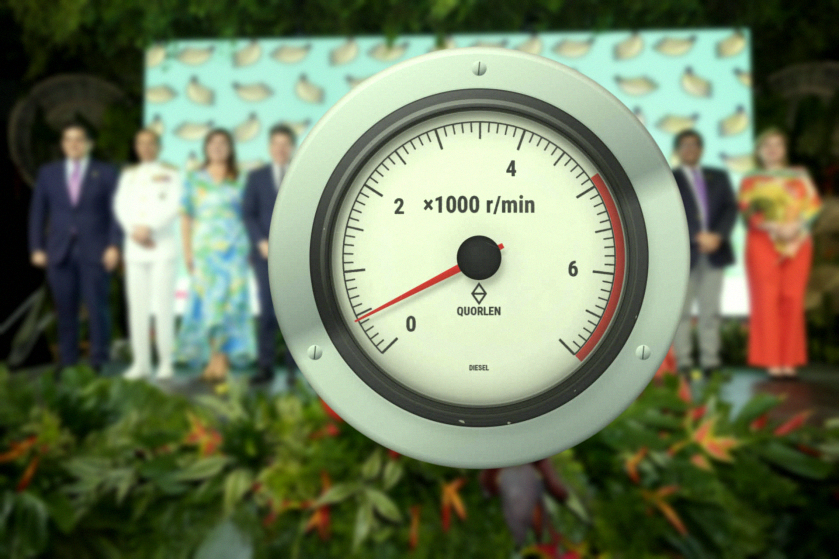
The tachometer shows 450 rpm
